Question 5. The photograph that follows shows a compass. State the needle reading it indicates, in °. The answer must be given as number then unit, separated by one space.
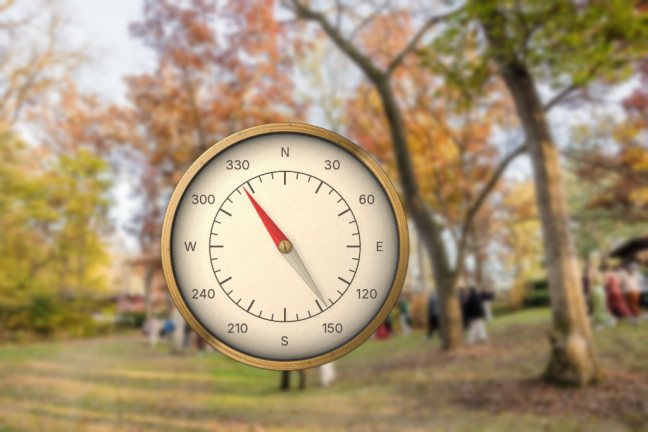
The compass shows 325 °
